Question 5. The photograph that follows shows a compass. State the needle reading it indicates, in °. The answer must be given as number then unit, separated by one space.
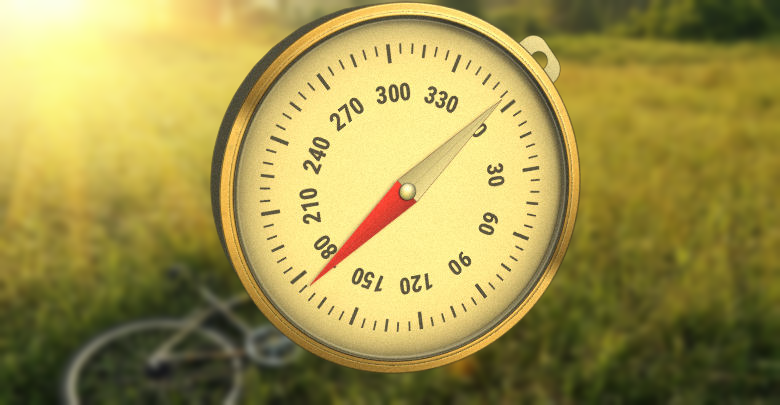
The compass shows 175 °
